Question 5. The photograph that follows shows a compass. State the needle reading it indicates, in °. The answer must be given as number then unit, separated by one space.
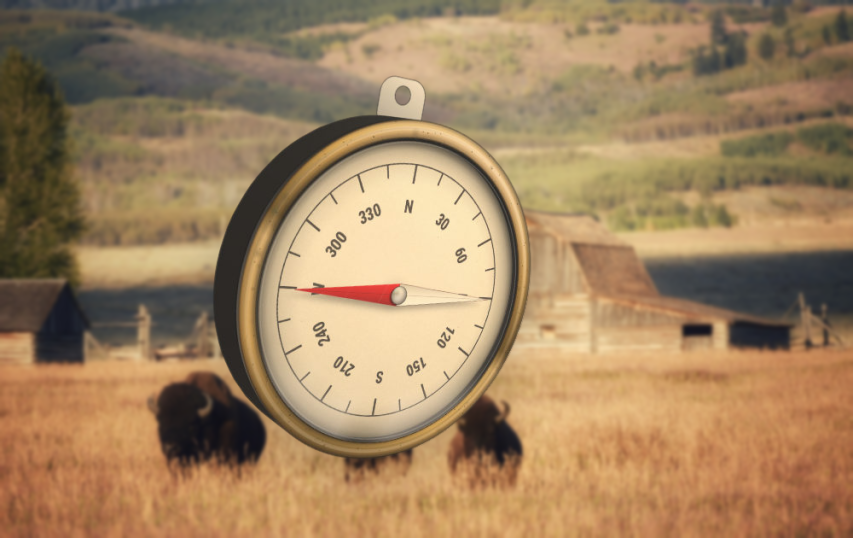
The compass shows 270 °
